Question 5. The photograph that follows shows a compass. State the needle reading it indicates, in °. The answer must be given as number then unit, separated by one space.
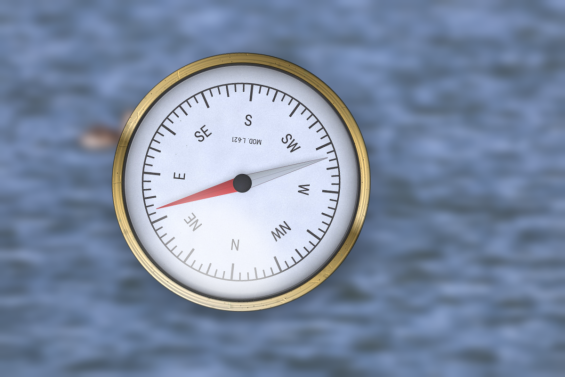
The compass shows 67.5 °
